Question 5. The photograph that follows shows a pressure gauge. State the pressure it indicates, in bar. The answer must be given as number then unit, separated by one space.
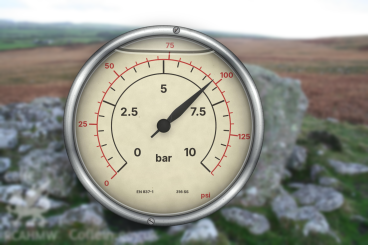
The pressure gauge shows 6.75 bar
